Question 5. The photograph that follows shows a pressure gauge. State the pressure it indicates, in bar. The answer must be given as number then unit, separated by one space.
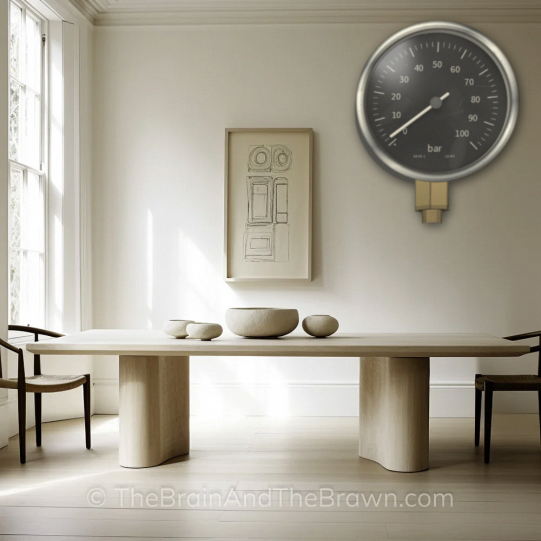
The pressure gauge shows 2 bar
